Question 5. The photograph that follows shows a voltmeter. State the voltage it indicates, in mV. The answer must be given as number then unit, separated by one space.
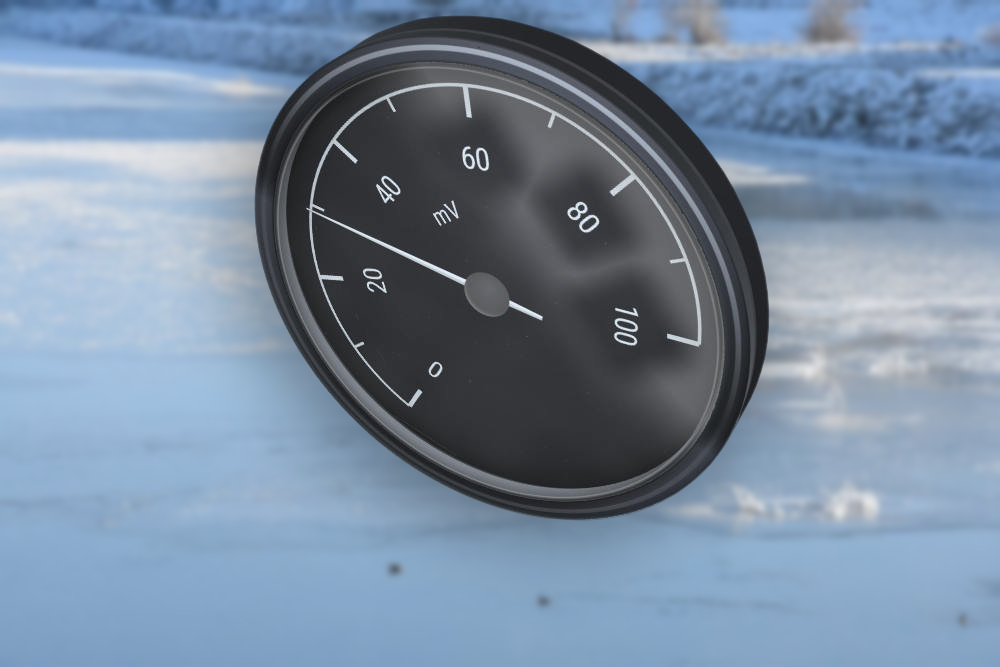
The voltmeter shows 30 mV
